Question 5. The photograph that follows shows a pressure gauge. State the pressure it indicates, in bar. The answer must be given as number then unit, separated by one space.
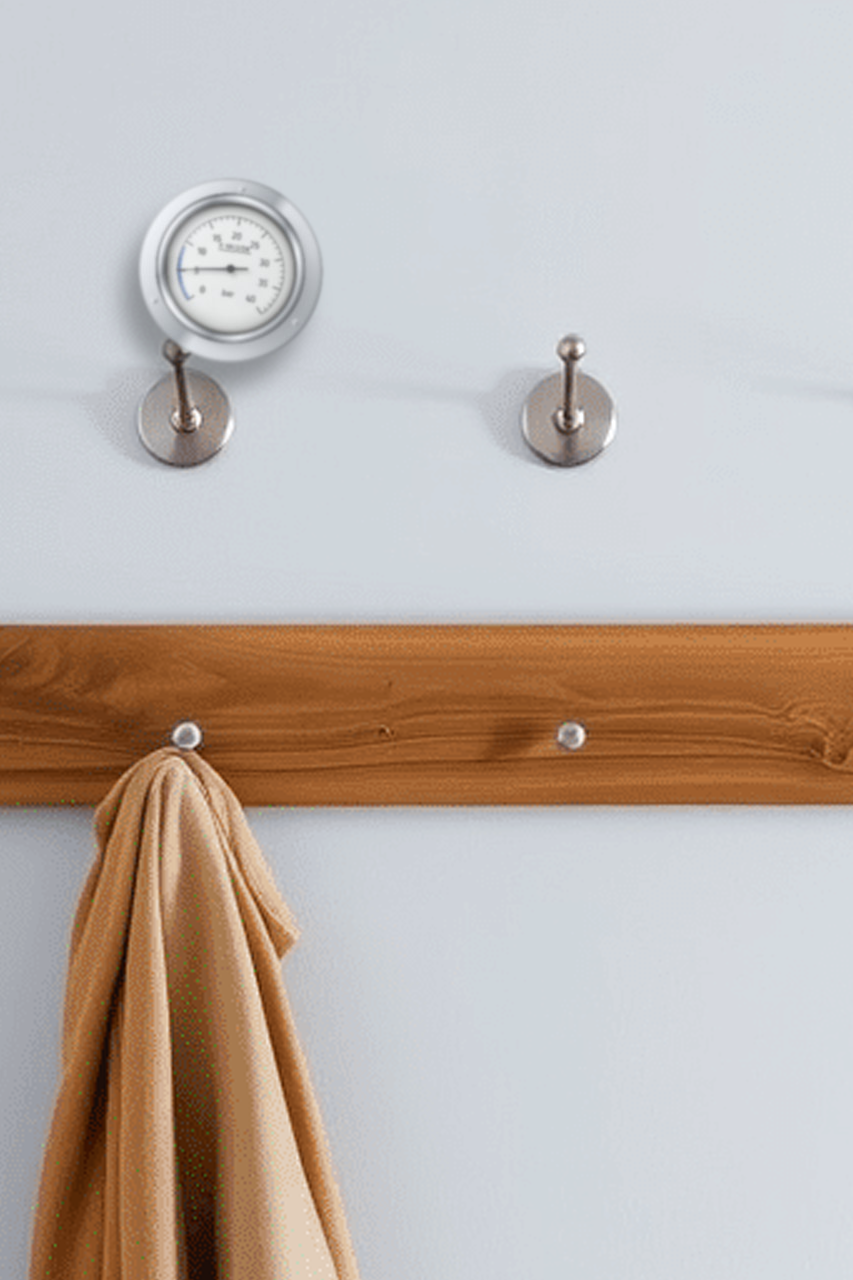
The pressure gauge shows 5 bar
